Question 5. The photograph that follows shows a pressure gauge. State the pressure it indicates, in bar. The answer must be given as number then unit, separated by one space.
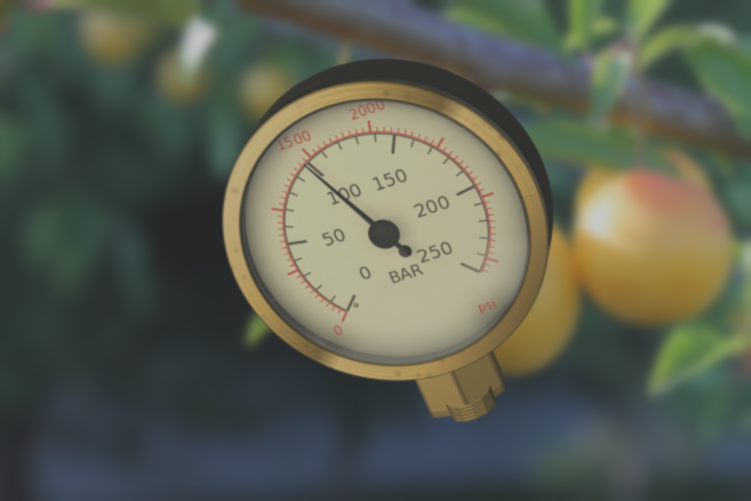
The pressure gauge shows 100 bar
